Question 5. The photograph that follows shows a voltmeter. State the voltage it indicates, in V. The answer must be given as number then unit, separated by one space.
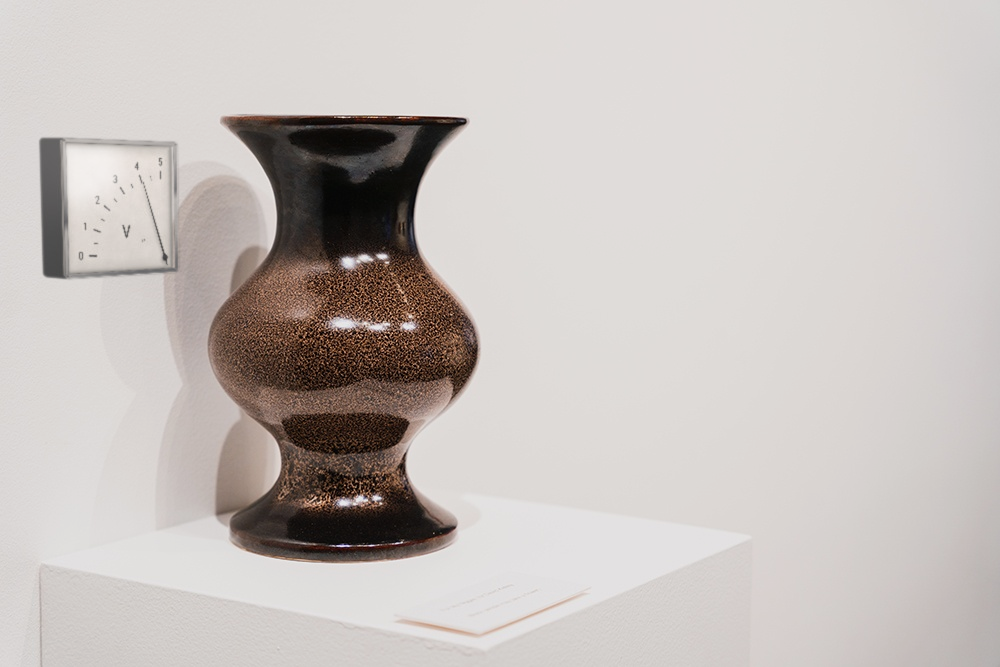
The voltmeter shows 4 V
